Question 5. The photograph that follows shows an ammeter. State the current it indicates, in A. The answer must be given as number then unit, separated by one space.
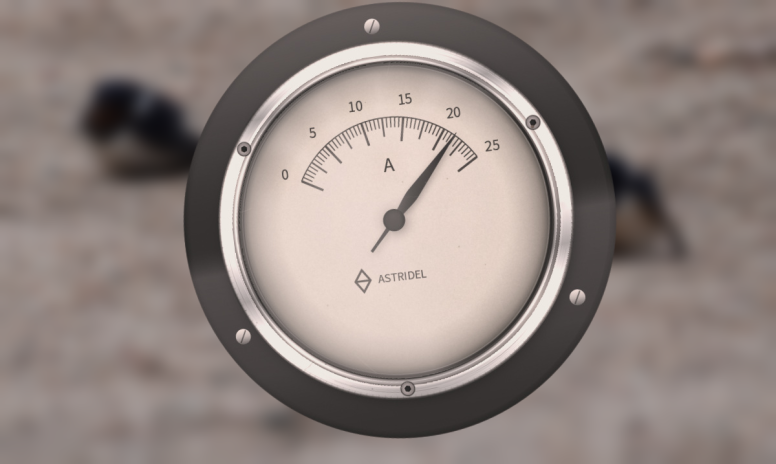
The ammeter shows 21.5 A
